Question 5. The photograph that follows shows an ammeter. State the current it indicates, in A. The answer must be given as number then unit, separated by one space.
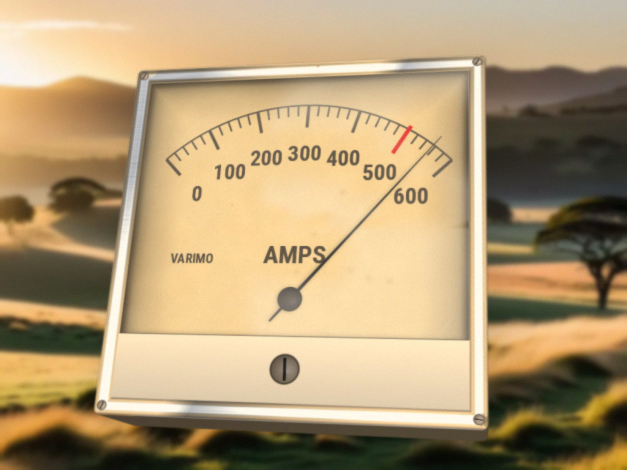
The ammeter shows 560 A
